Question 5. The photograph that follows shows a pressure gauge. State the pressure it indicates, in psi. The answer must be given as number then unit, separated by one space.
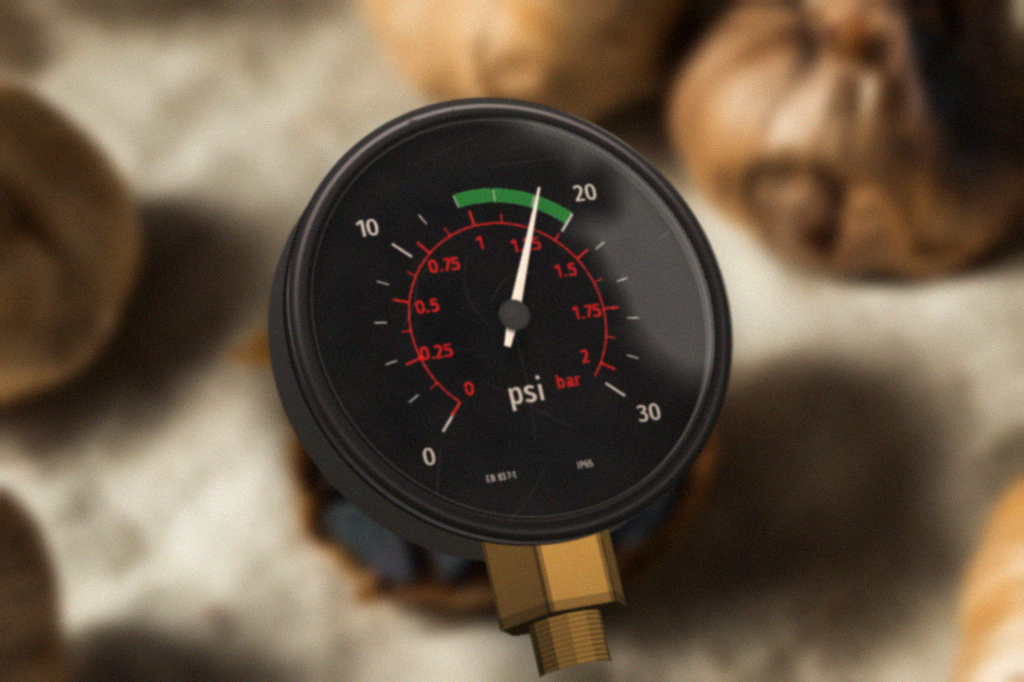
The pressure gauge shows 18 psi
